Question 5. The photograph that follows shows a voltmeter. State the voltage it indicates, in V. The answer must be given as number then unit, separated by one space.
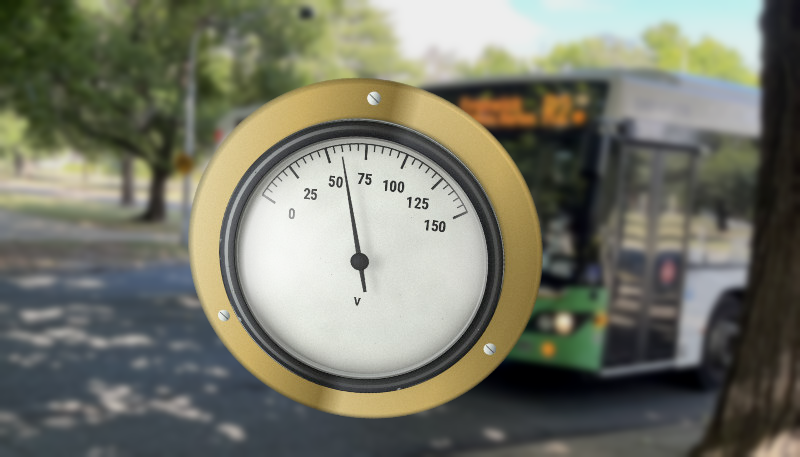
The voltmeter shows 60 V
